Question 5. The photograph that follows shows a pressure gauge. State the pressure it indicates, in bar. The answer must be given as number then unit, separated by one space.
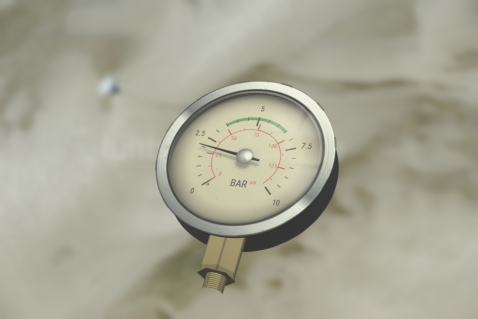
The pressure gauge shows 2 bar
